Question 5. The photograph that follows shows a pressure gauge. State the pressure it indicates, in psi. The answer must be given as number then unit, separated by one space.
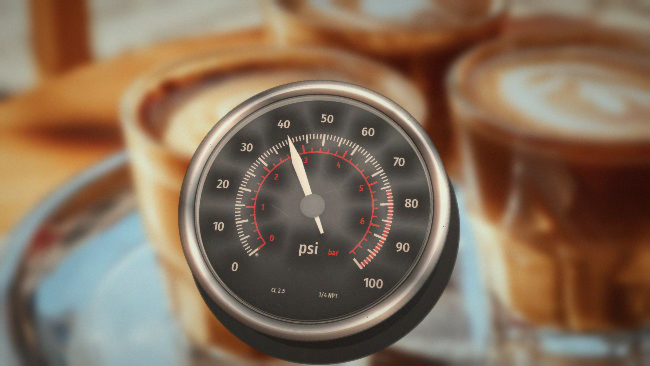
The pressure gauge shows 40 psi
